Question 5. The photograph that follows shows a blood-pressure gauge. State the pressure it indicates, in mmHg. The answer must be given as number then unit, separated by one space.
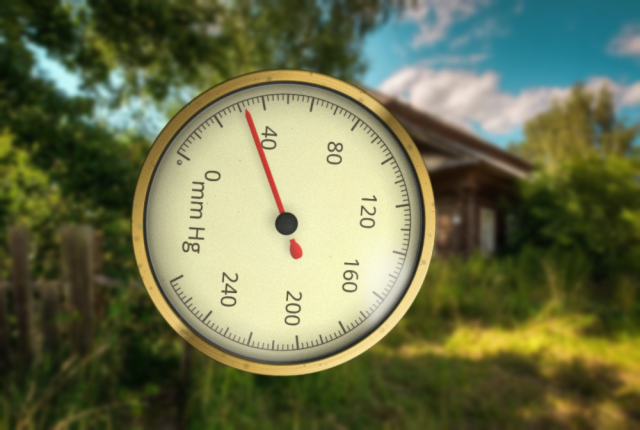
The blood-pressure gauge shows 32 mmHg
